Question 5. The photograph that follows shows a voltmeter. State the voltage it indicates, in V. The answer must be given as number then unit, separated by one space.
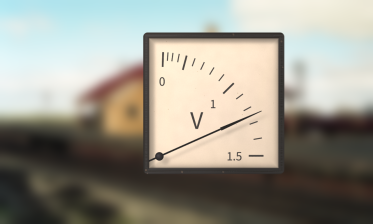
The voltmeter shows 1.25 V
